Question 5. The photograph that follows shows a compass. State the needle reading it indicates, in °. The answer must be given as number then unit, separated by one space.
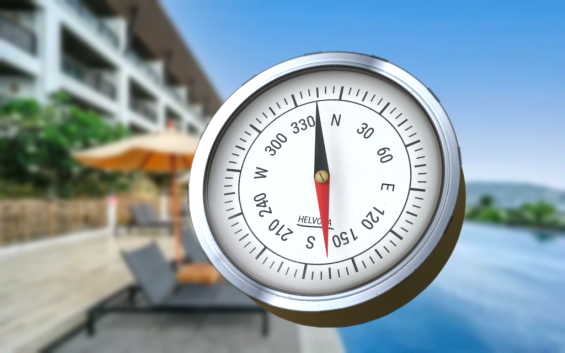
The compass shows 165 °
